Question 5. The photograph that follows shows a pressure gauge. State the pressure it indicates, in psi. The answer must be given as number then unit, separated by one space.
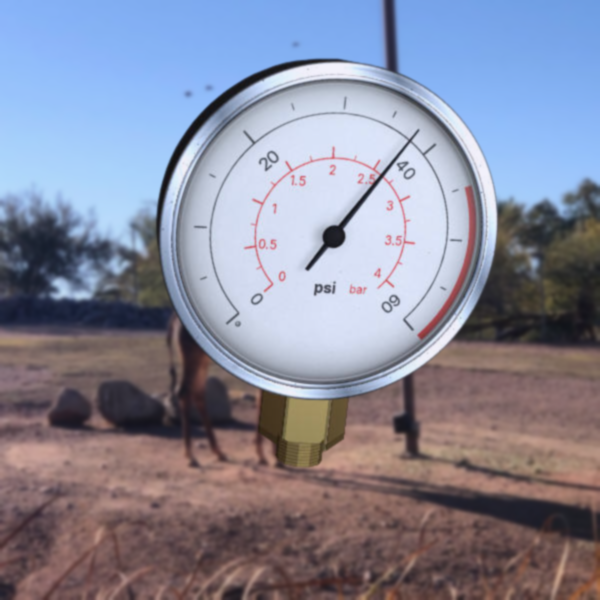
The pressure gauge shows 37.5 psi
